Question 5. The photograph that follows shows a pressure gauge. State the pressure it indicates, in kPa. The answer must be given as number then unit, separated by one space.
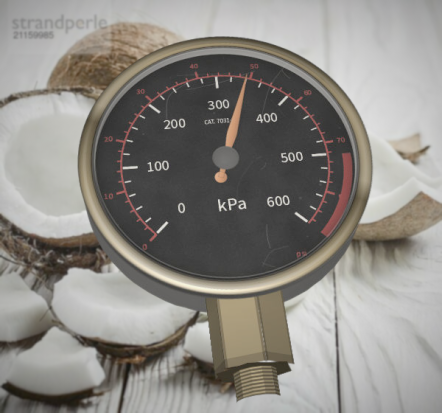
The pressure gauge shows 340 kPa
